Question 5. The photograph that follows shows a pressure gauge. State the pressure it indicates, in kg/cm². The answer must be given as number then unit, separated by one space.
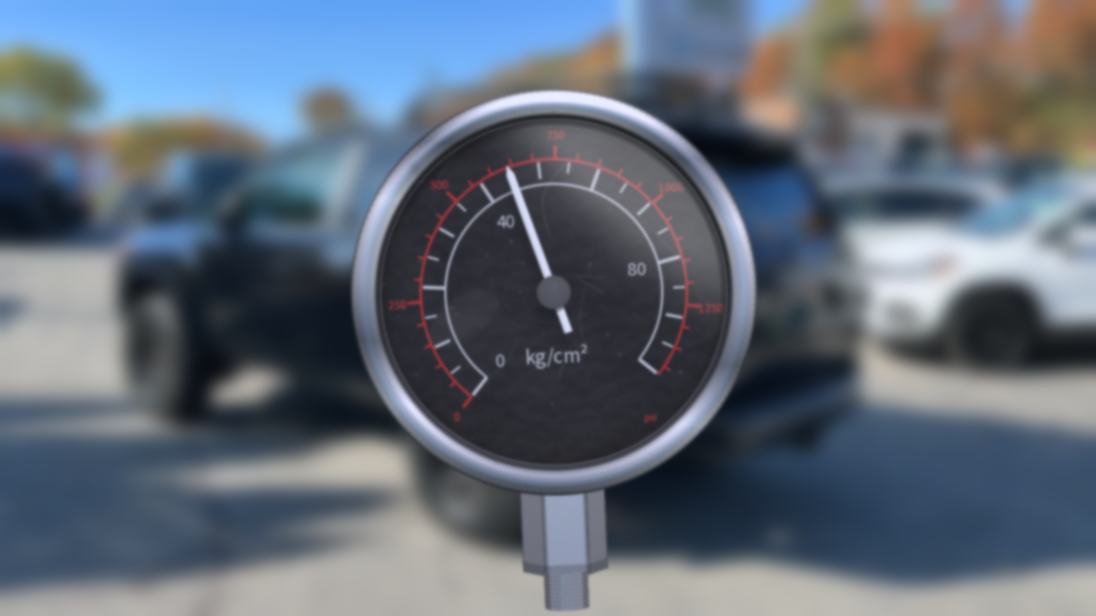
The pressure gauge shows 45 kg/cm²
